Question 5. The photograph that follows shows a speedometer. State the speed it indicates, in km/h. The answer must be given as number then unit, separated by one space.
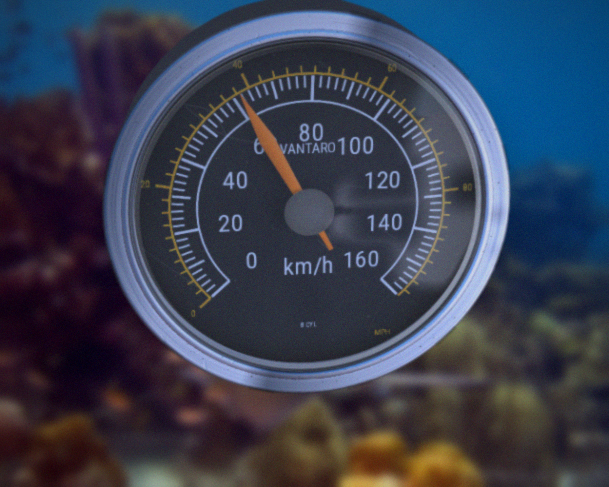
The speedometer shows 62 km/h
